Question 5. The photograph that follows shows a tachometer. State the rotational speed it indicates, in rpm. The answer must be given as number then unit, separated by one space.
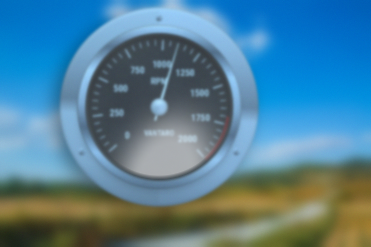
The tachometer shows 1100 rpm
